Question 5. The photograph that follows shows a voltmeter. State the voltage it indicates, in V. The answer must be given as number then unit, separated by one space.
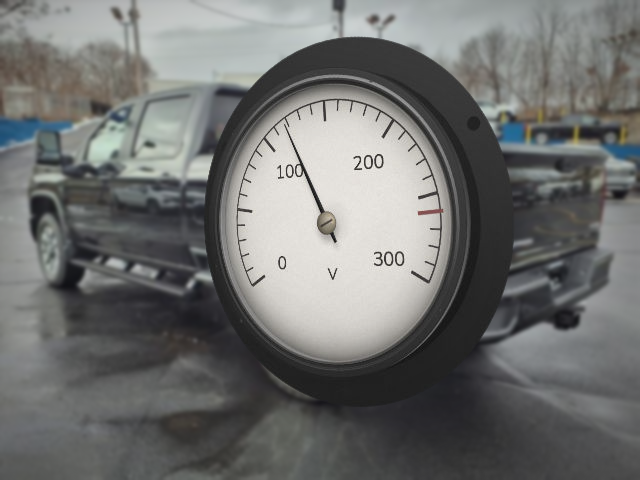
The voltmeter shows 120 V
